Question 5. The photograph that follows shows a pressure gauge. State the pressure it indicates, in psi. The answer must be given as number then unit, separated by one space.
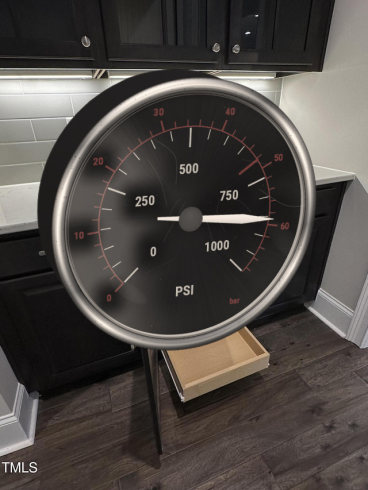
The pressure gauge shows 850 psi
